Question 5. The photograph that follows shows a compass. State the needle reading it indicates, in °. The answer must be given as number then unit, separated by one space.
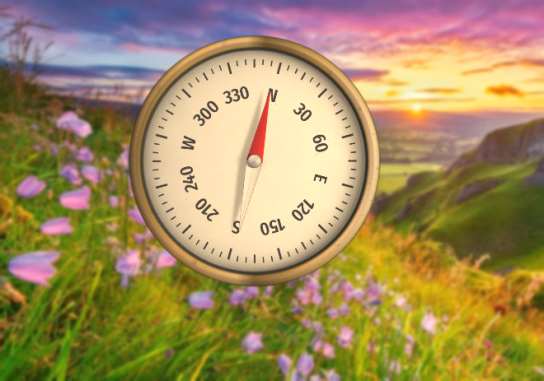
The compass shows 357.5 °
